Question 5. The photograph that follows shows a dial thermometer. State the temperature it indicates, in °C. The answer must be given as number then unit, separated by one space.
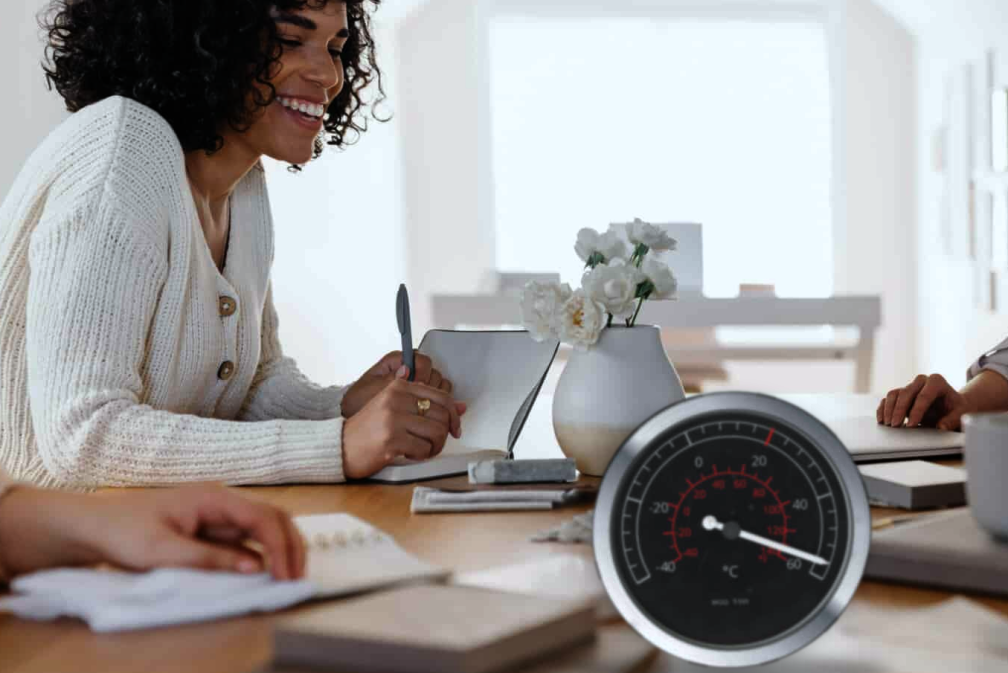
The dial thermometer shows 56 °C
